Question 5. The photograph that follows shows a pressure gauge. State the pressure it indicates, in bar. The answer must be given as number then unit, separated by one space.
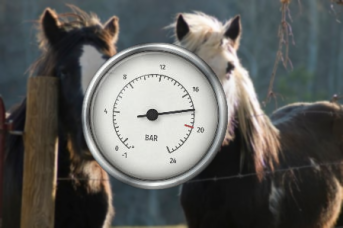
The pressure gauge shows 18 bar
